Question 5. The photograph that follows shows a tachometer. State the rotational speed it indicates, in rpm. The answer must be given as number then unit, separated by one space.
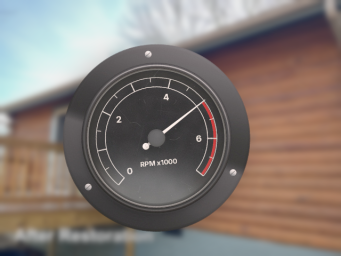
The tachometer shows 5000 rpm
